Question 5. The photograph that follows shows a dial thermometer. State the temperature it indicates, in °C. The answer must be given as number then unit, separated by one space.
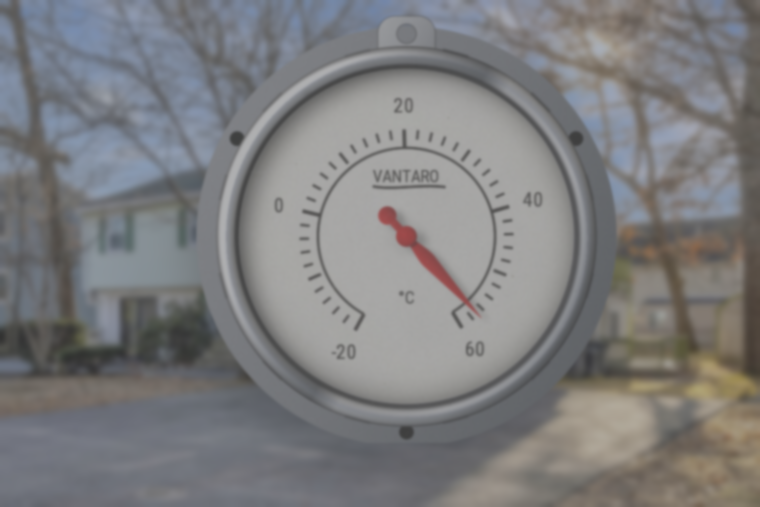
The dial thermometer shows 57 °C
